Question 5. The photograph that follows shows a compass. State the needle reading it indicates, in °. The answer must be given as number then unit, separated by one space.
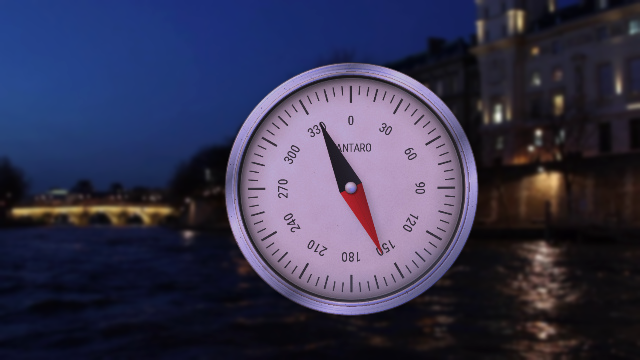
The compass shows 155 °
